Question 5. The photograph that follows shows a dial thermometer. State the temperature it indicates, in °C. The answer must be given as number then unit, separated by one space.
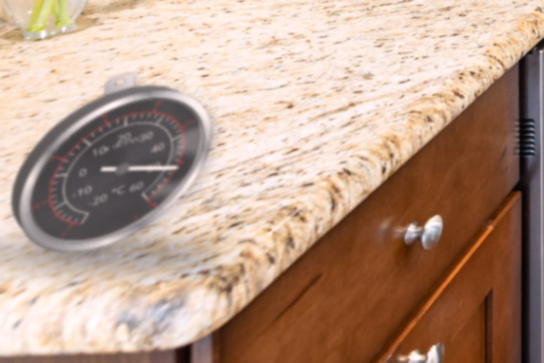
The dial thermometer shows 50 °C
